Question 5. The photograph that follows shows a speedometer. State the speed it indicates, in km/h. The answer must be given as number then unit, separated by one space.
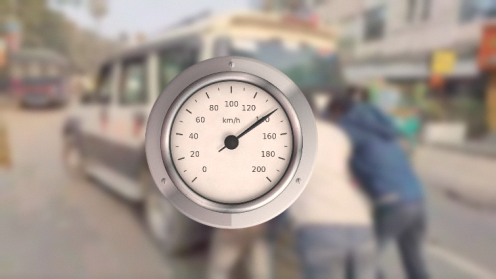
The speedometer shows 140 km/h
